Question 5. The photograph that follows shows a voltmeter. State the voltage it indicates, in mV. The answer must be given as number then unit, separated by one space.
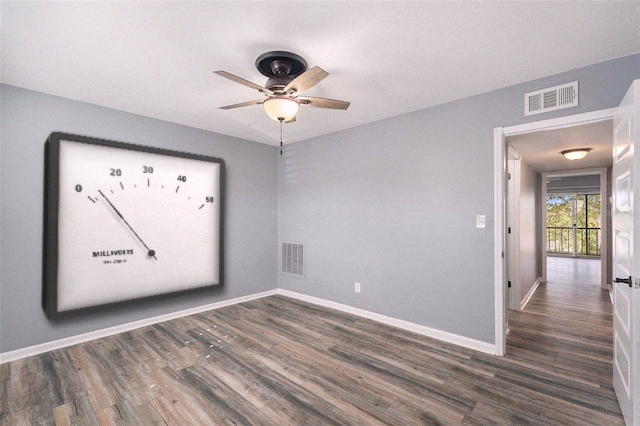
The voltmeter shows 10 mV
